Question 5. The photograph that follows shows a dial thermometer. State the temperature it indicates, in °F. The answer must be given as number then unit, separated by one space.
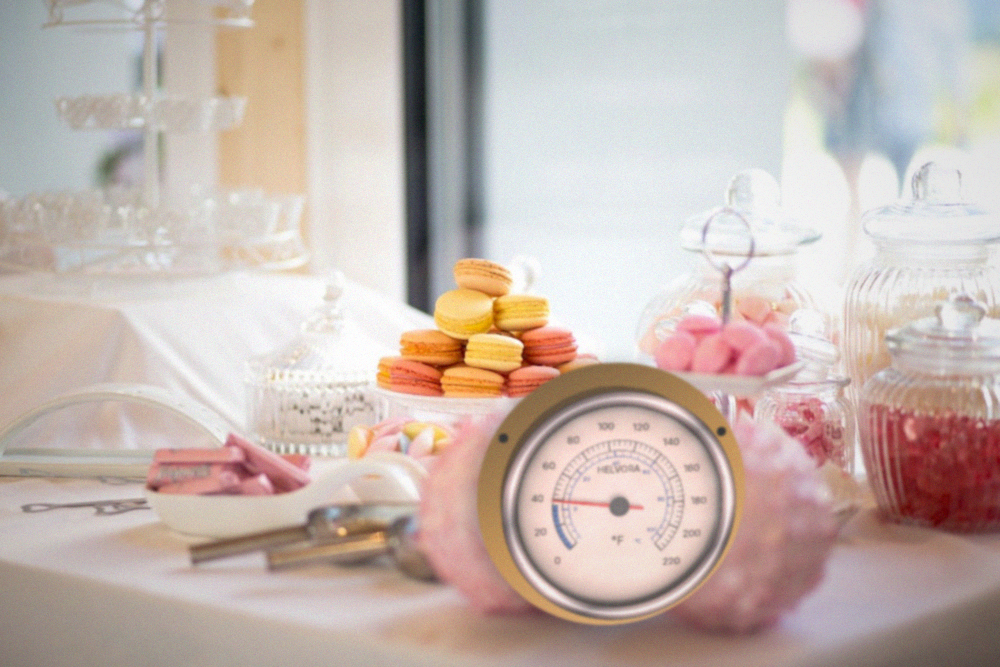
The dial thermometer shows 40 °F
